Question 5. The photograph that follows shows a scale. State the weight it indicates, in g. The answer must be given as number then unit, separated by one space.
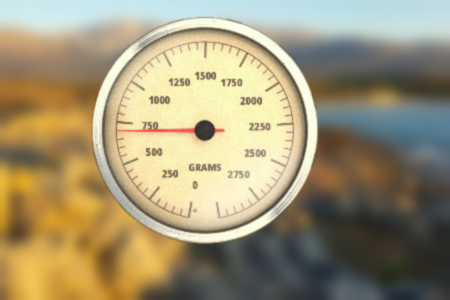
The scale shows 700 g
